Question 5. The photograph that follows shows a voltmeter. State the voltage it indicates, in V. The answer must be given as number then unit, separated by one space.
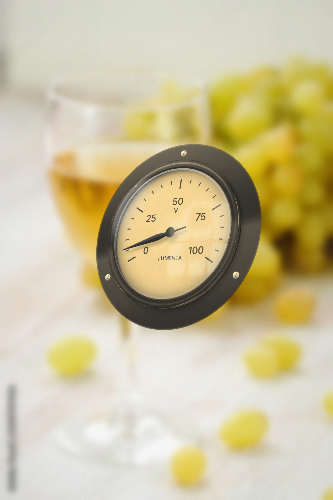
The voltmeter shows 5 V
